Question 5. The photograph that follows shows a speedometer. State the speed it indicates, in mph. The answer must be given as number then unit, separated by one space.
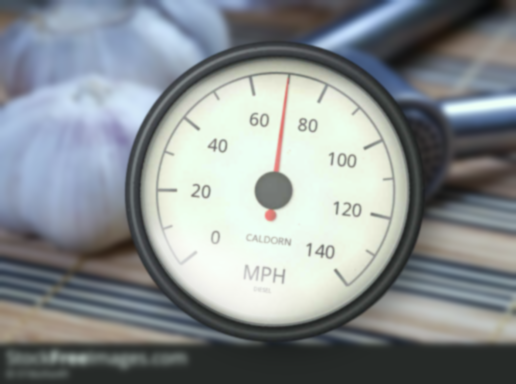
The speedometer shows 70 mph
